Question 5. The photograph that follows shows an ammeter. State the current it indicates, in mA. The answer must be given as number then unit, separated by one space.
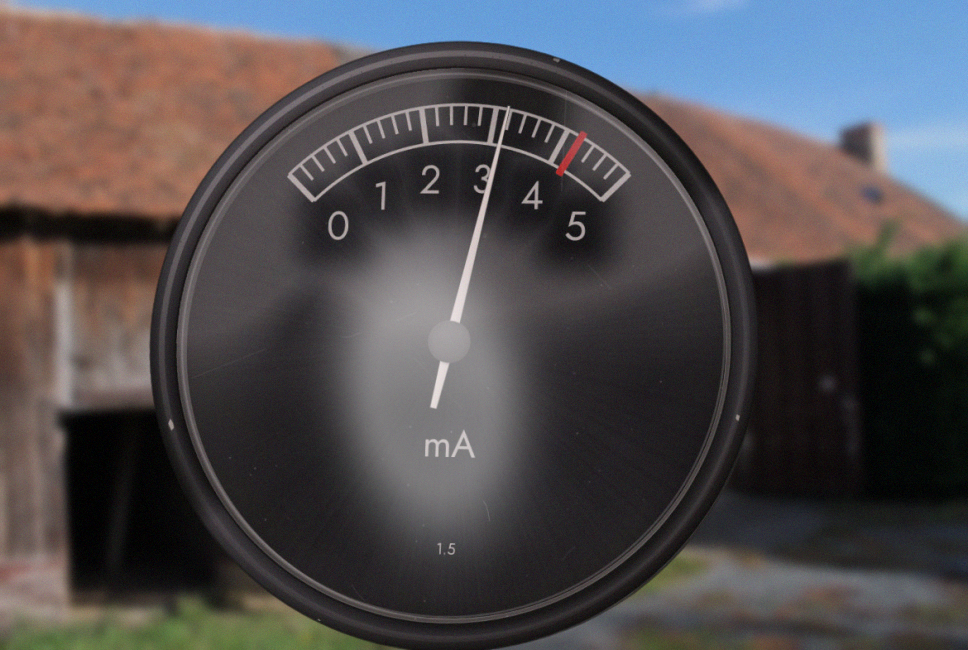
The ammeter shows 3.2 mA
